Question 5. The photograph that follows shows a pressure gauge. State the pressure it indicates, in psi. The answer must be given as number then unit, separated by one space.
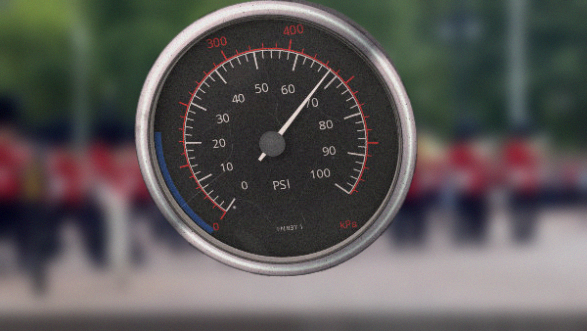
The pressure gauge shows 68 psi
